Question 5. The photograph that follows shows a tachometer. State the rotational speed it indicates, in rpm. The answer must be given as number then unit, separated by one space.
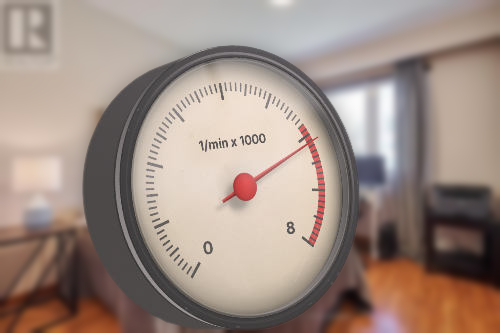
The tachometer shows 6100 rpm
